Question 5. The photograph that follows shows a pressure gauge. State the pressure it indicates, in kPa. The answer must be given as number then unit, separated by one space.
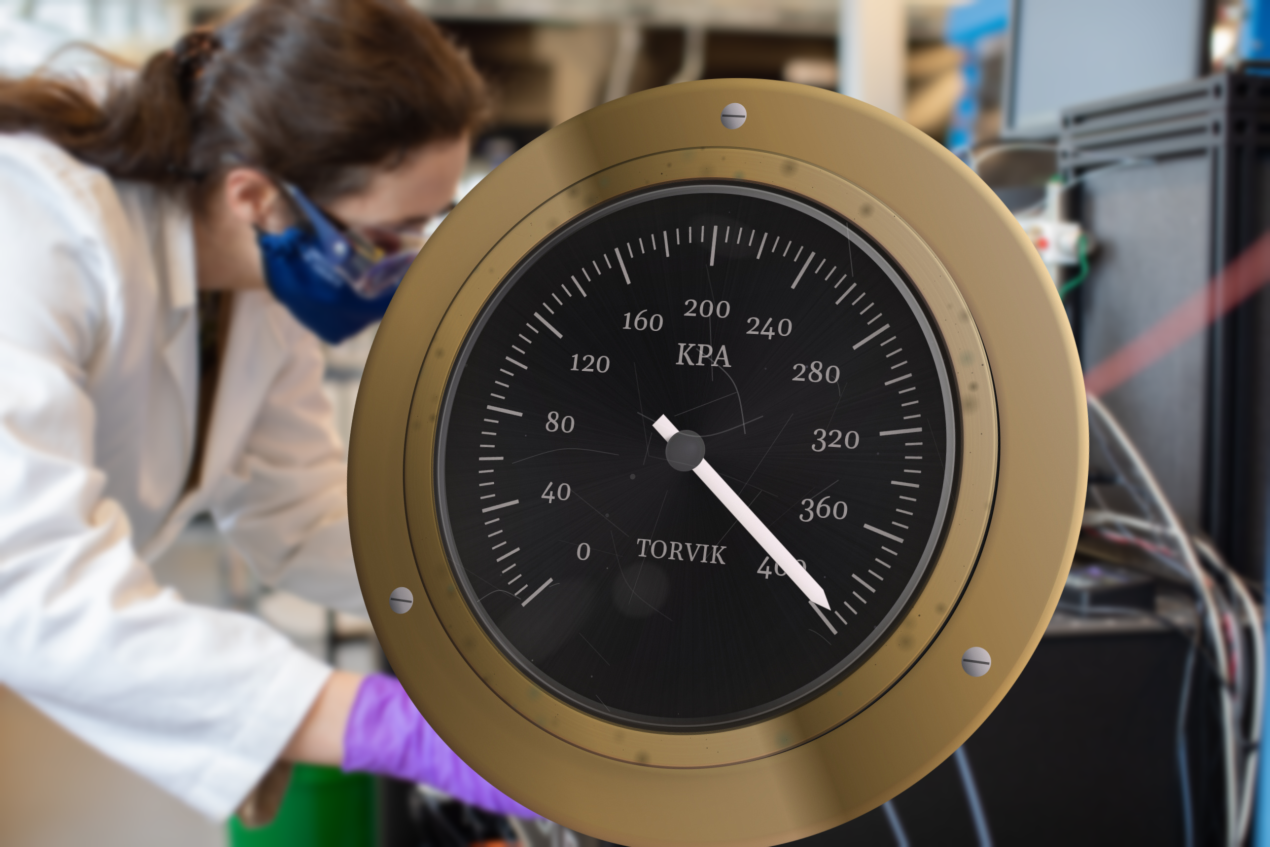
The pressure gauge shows 395 kPa
